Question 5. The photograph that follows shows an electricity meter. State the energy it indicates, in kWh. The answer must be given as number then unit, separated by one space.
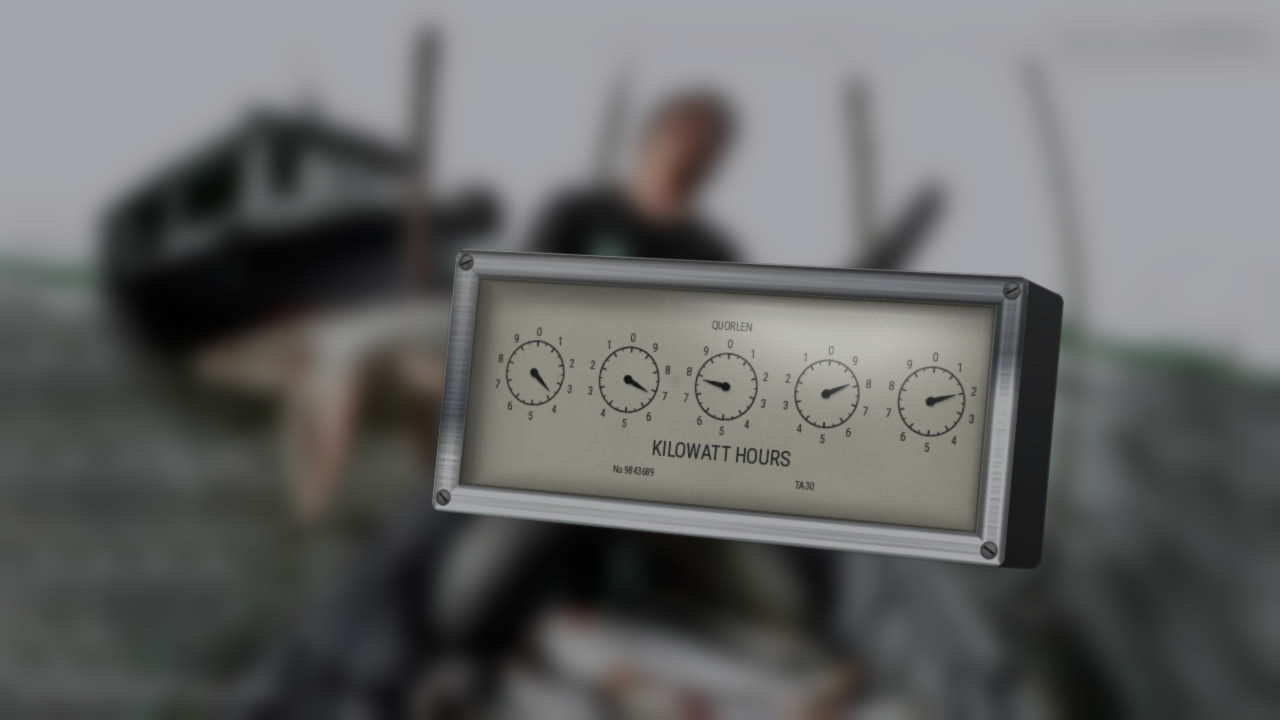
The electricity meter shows 36782 kWh
